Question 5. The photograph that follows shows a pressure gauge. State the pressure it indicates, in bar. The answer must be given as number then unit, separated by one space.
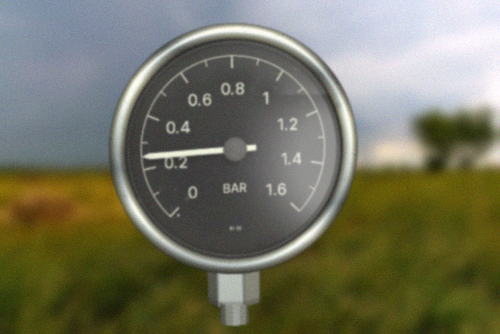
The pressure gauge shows 0.25 bar
